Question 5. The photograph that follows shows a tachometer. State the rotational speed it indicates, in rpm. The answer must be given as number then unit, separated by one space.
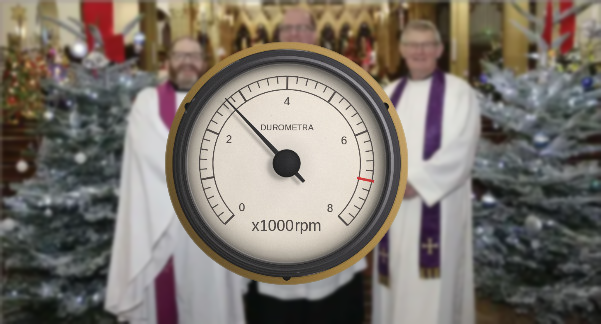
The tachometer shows 2700 rpm
